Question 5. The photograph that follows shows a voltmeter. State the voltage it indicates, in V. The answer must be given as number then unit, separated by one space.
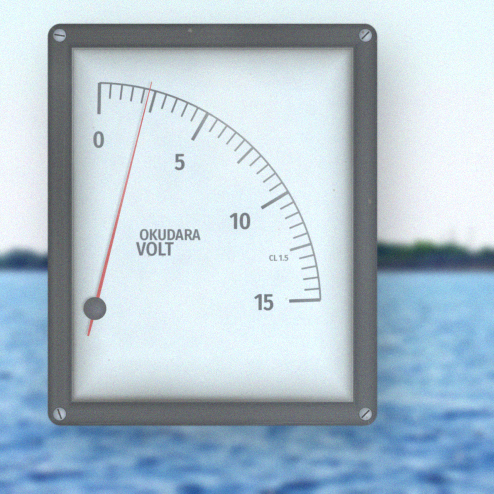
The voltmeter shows 2.25 V
